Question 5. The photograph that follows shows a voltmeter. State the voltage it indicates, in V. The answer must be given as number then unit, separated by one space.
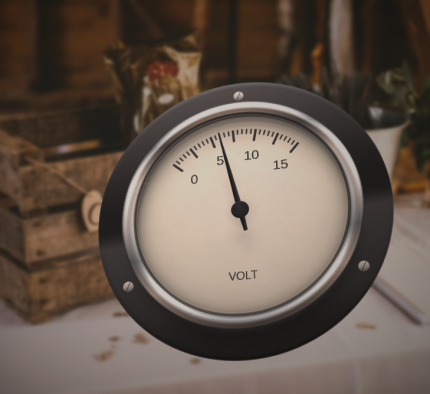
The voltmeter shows 6 V
